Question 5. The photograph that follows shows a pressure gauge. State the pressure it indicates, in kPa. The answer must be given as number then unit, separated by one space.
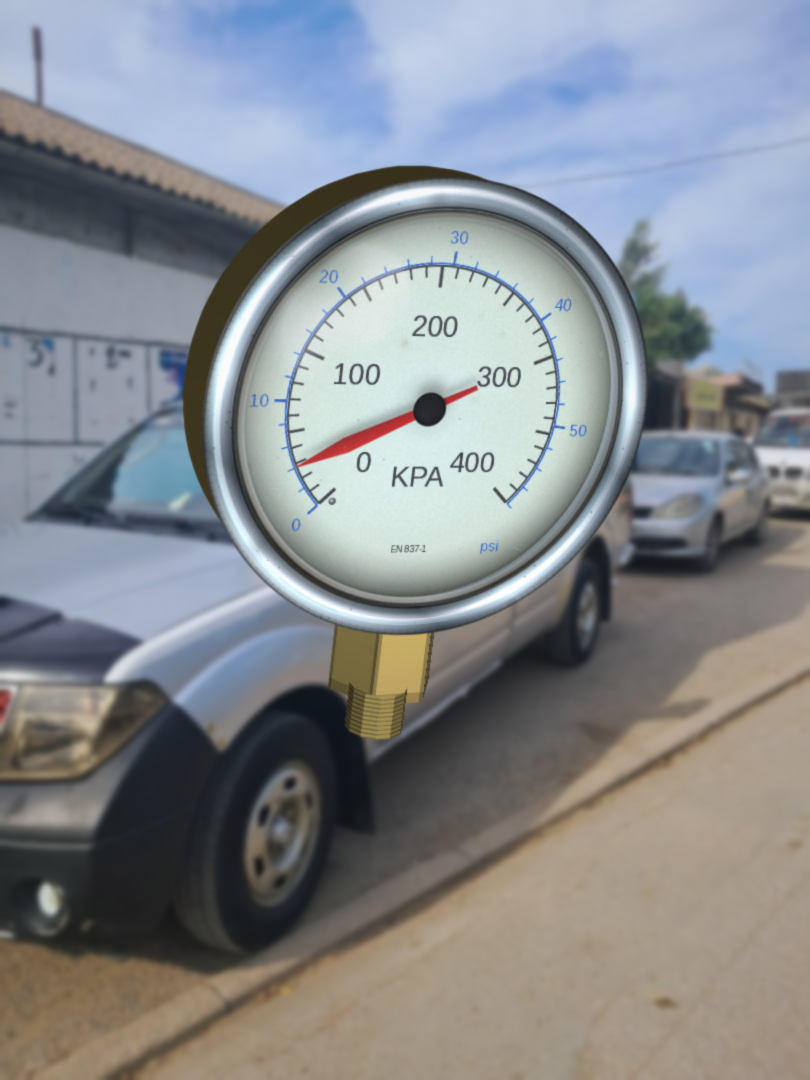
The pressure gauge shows 30 kPa
